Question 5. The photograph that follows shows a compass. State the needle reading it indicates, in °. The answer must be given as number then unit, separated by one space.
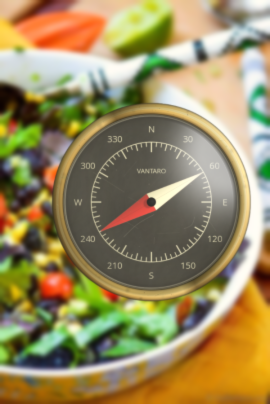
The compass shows 240 °
